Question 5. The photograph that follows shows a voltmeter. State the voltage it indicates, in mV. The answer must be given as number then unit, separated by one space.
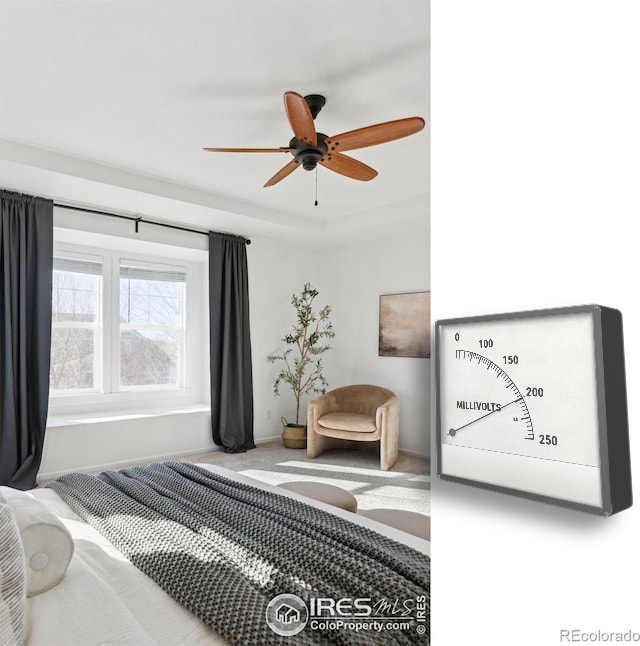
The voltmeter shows 200 mV
